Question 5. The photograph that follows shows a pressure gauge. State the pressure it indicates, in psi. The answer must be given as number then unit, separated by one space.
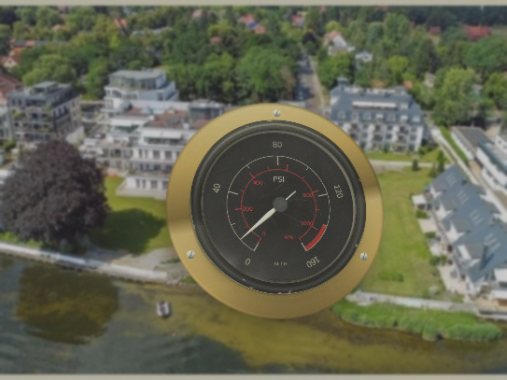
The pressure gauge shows 10 psi
